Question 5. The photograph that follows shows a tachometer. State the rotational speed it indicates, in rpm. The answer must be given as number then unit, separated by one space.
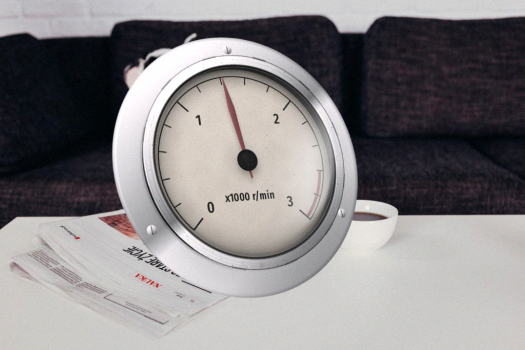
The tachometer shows 1400 rpm
